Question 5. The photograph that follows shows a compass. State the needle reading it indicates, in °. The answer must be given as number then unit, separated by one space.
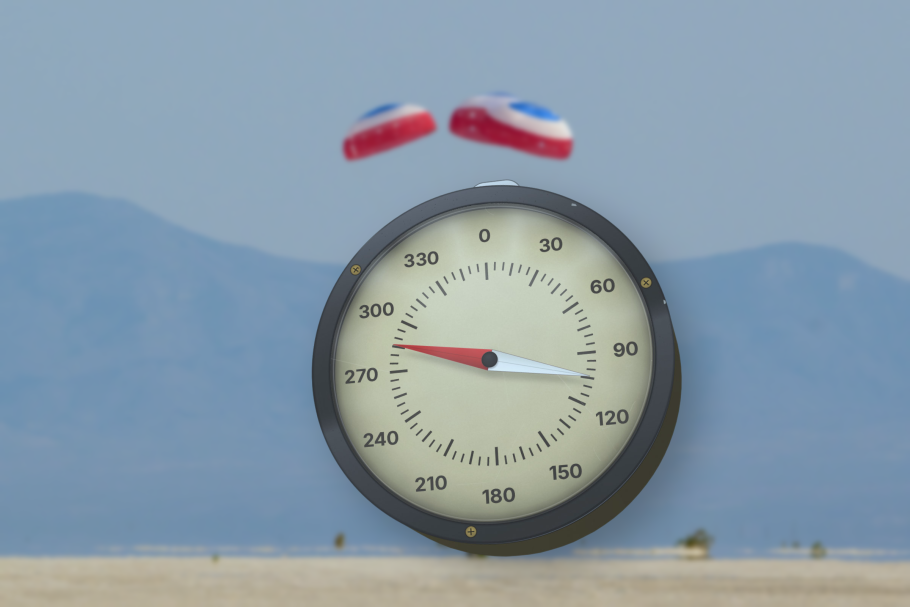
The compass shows 285 °
